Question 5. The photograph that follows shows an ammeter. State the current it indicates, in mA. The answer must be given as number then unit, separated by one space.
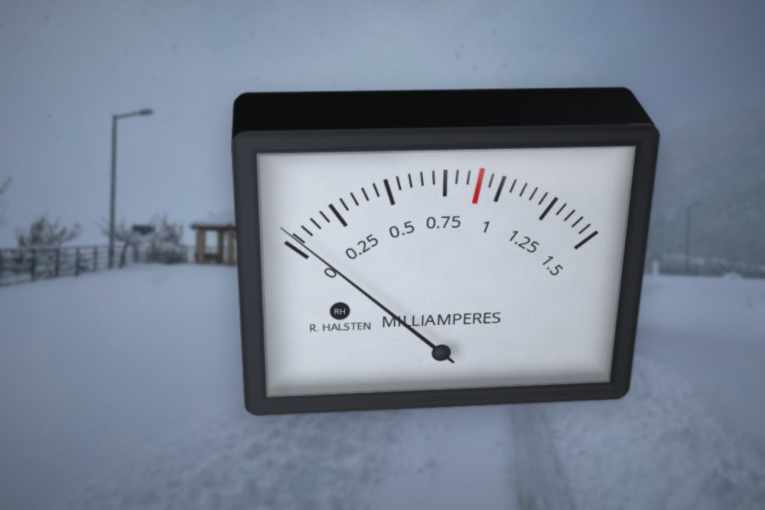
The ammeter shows 0.05 mA
